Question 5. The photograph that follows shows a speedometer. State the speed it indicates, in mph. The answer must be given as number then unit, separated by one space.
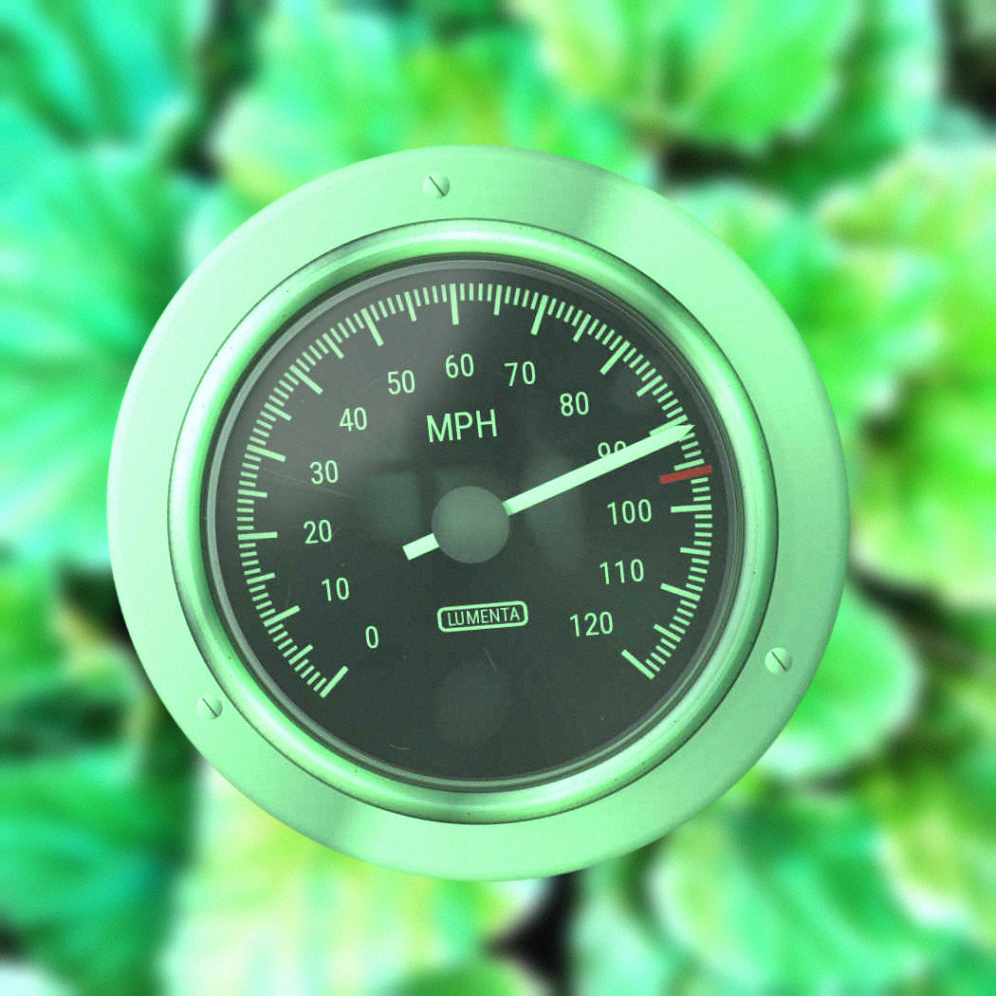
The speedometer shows 91 mph
